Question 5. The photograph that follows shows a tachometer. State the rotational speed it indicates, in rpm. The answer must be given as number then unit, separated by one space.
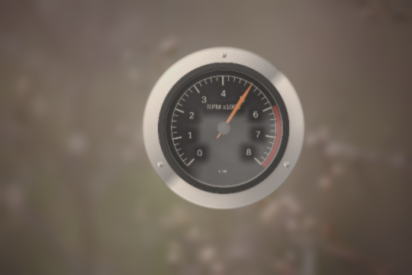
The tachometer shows 5000 rpm
